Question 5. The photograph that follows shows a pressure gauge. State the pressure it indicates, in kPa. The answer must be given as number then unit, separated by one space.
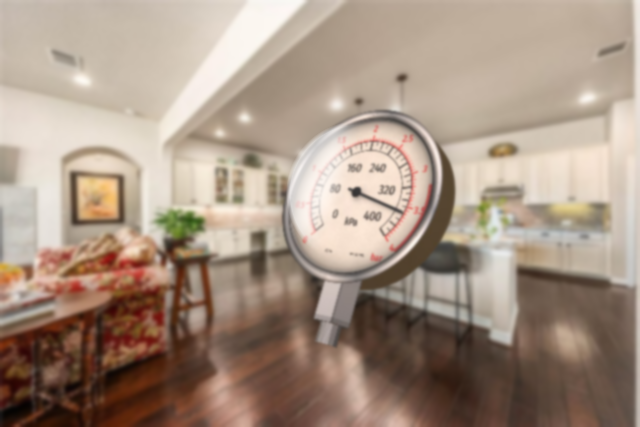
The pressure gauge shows 360 kPa
